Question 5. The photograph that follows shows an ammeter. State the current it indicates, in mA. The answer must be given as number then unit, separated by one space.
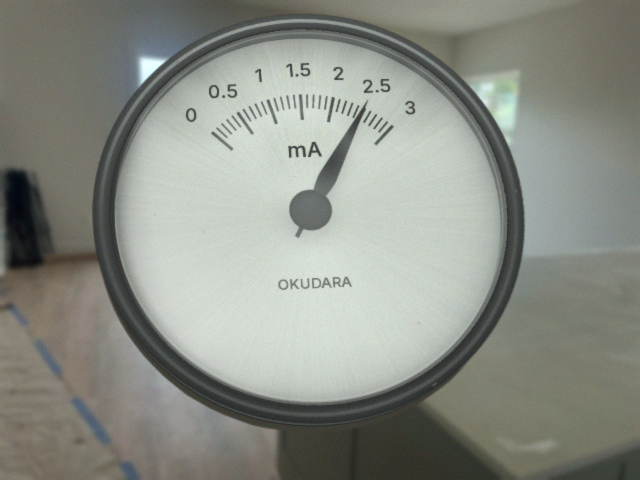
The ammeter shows 2.5 mA
